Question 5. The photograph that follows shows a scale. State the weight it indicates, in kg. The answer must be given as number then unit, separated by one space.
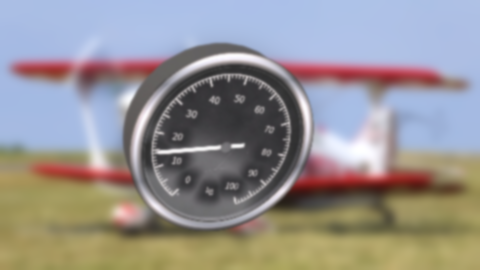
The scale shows 15 kg
